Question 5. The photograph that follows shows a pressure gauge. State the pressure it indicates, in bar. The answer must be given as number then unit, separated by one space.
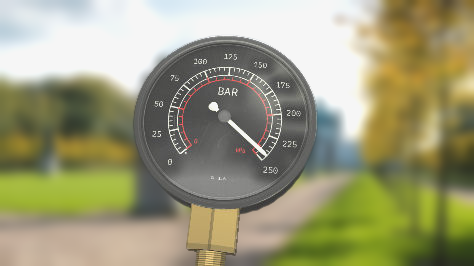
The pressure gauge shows 245 bar
